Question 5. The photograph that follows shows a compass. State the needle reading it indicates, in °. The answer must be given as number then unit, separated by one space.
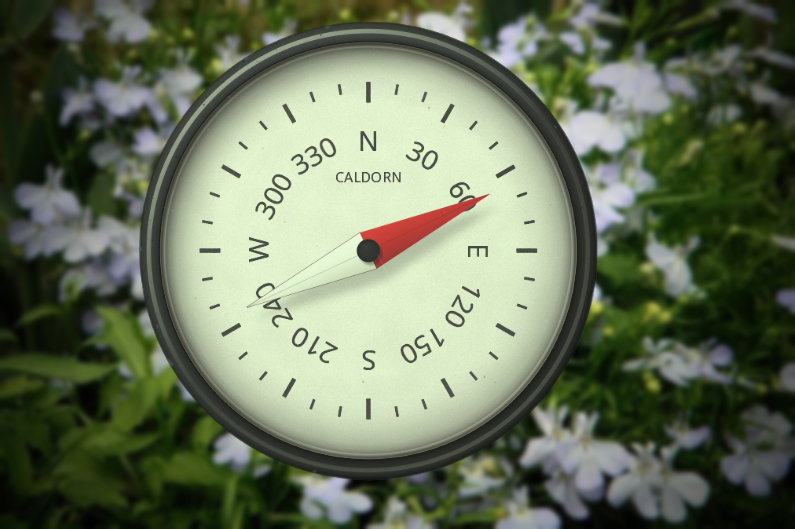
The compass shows 65 °
